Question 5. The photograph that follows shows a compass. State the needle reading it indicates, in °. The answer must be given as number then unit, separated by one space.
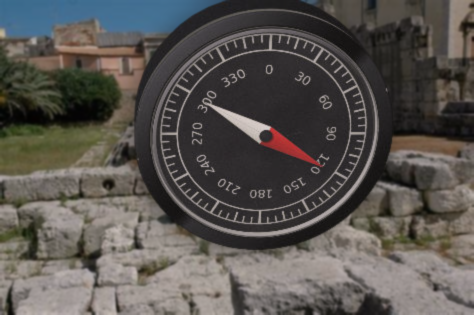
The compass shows 120 °
